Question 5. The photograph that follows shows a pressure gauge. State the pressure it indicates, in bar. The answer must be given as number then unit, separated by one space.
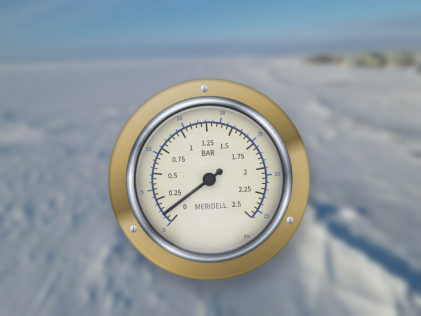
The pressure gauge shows 0.1 bar
